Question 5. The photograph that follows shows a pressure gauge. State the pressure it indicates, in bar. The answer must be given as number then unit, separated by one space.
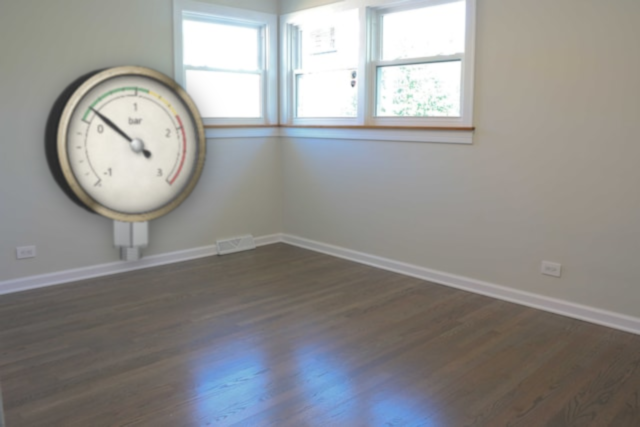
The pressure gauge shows 0.2 bar
